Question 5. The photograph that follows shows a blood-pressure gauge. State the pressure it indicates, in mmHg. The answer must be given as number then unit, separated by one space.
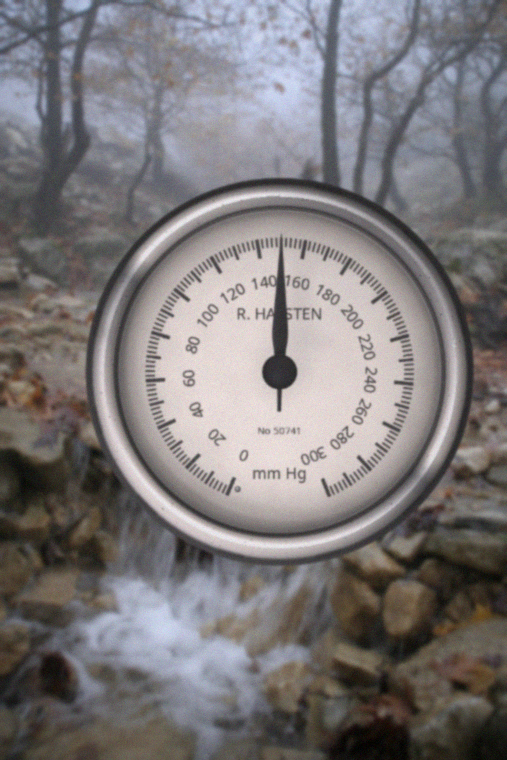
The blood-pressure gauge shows 150 mmHg
